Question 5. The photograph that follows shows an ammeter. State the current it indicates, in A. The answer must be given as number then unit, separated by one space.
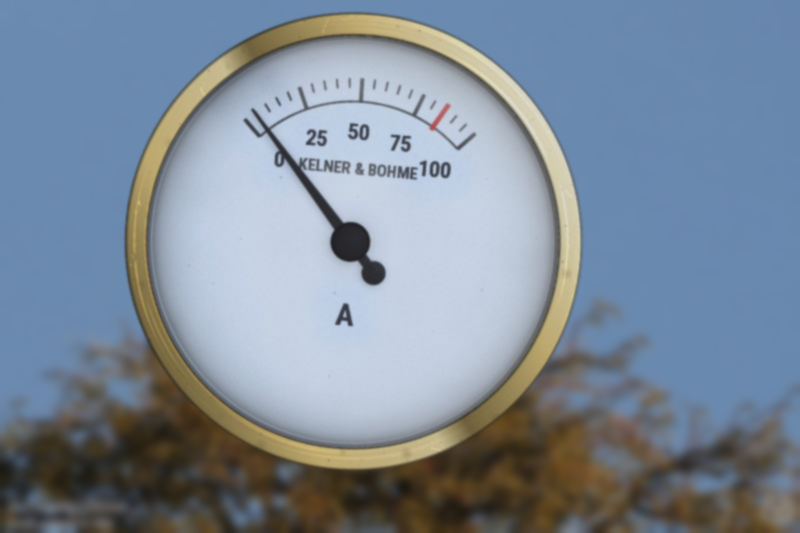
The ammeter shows 5 A
